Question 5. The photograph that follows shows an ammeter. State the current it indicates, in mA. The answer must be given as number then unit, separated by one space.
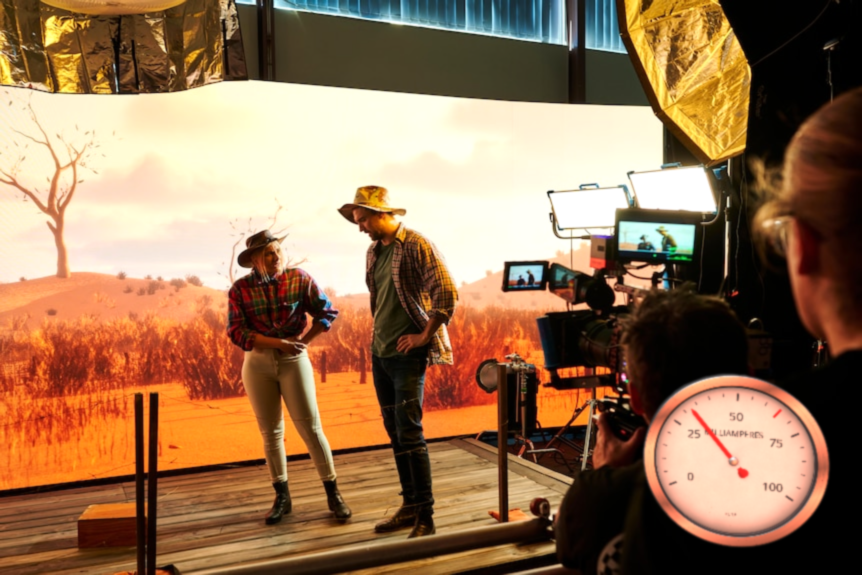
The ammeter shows 32.5 mA
